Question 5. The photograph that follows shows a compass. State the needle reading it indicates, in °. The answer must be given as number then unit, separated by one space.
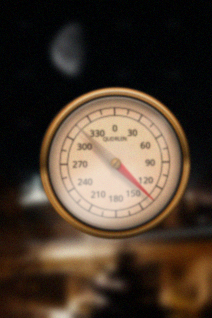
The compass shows 135 °
